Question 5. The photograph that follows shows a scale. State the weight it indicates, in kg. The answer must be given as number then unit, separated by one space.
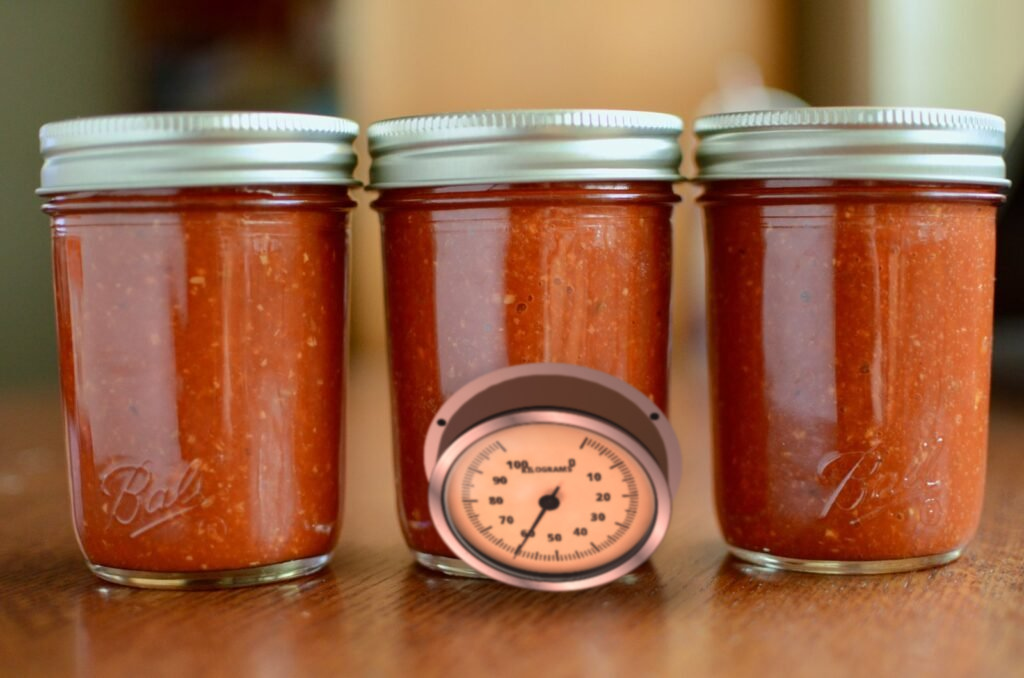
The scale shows 60 kg
